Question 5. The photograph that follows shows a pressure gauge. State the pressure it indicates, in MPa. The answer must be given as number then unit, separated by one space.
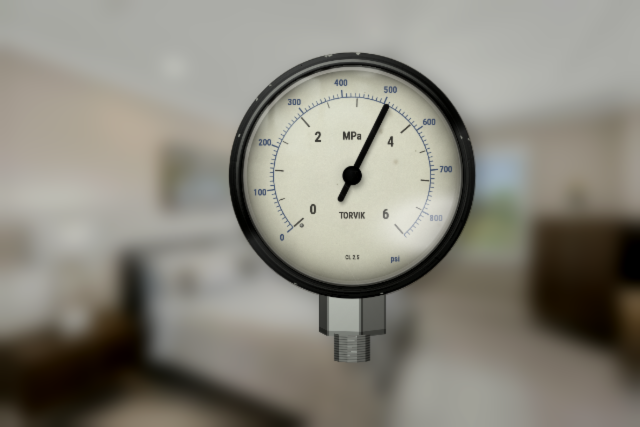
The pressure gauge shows 3.5 MPa
